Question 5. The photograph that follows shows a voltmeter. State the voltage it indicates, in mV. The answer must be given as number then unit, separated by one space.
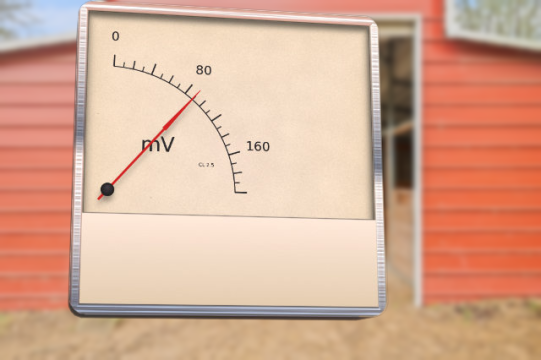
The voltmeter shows 90 mV
